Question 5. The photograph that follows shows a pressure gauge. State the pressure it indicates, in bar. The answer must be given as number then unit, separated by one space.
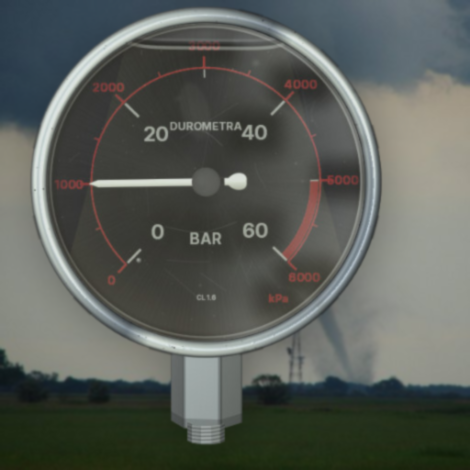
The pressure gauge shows 10 bar
